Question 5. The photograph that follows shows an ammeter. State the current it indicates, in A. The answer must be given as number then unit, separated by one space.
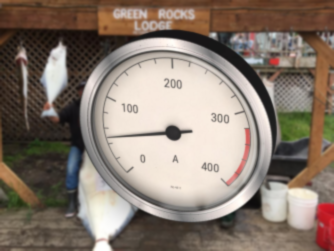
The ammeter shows 50 A
